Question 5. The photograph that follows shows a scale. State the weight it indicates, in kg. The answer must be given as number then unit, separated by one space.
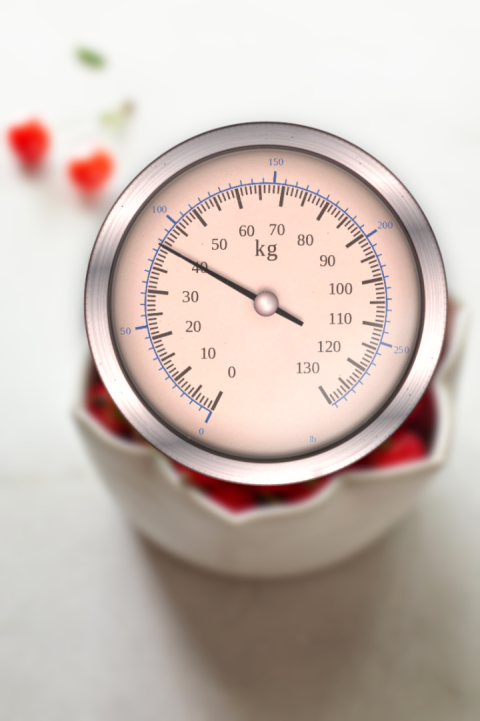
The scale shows 40 kg
